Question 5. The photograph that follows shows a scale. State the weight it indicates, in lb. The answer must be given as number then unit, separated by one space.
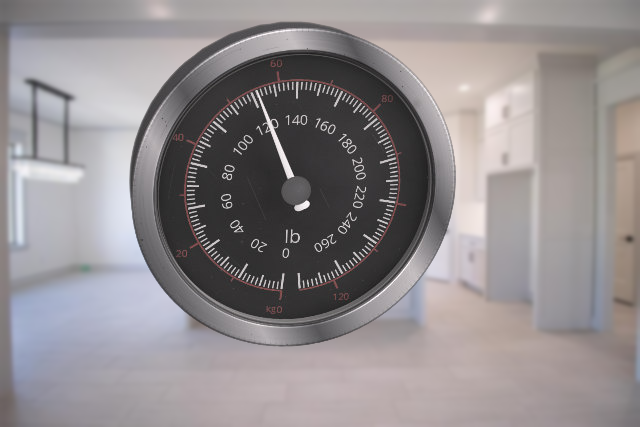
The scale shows 122 lb
